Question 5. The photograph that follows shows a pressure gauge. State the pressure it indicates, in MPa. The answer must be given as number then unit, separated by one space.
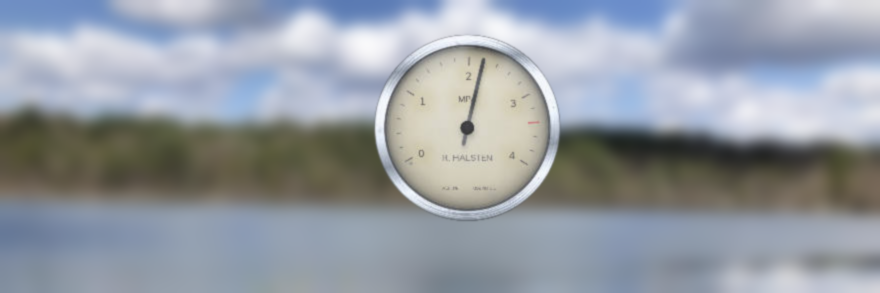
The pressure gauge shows 2.2 MPa
